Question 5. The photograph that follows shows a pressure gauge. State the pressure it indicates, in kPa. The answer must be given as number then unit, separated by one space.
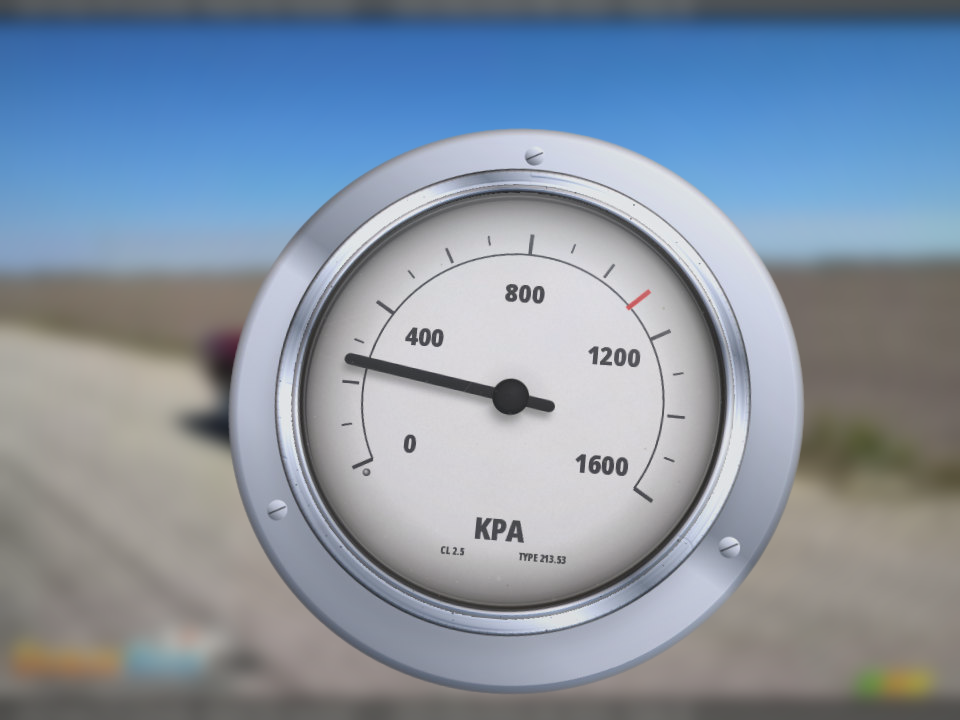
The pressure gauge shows 250 kPa
